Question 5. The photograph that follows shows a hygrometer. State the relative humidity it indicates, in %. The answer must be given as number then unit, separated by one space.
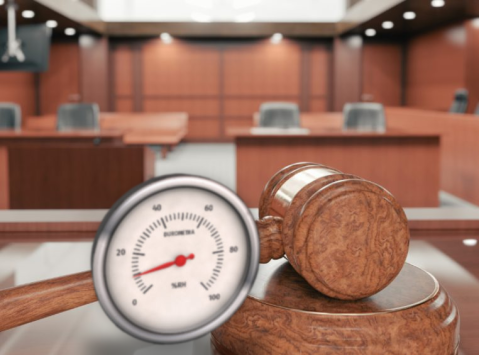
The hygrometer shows 10 %
